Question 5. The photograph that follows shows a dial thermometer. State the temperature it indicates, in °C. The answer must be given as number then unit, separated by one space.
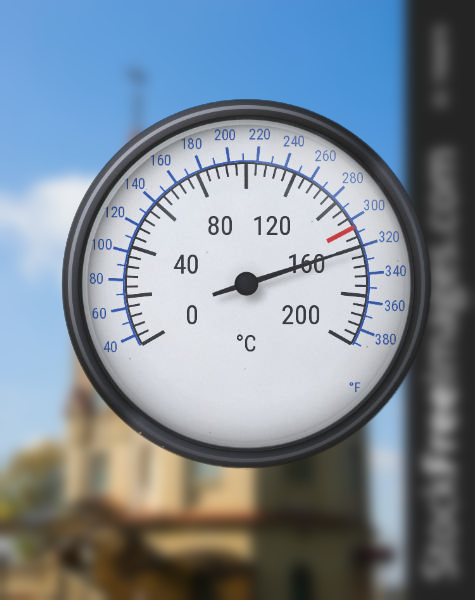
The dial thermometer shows 160 °C
